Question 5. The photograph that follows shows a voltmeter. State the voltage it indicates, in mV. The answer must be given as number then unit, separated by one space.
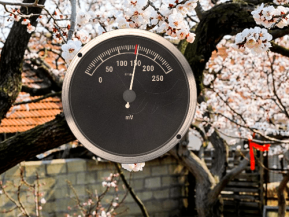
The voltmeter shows 150 mV
